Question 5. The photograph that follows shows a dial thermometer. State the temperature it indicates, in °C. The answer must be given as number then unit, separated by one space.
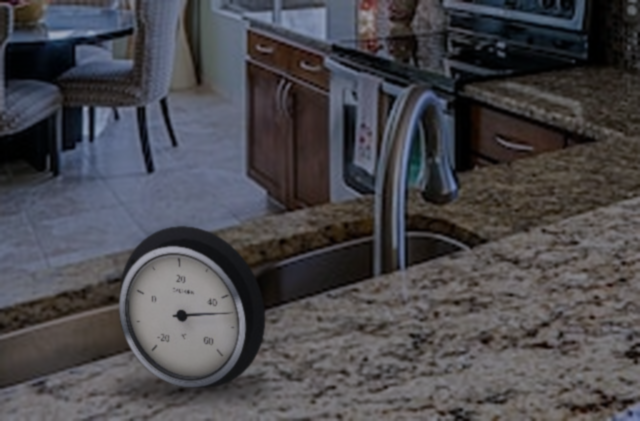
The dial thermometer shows 45 °C
